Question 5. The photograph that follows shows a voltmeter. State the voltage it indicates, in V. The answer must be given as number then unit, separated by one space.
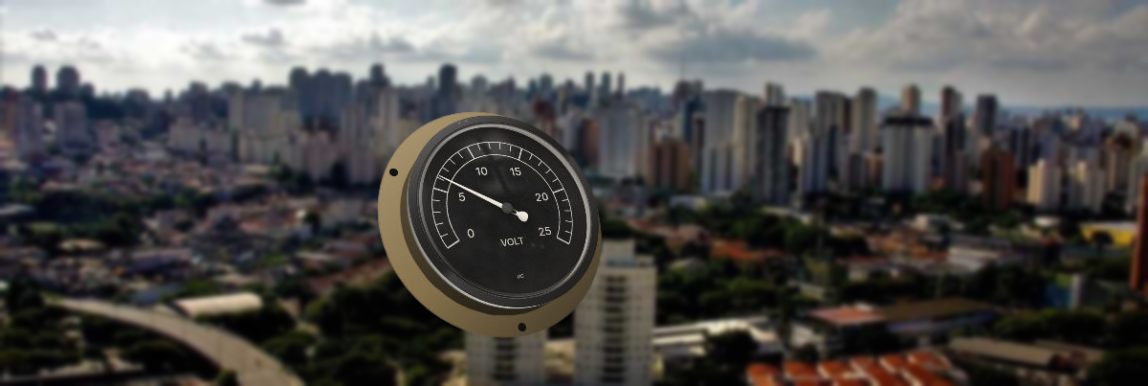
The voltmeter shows 6 V
